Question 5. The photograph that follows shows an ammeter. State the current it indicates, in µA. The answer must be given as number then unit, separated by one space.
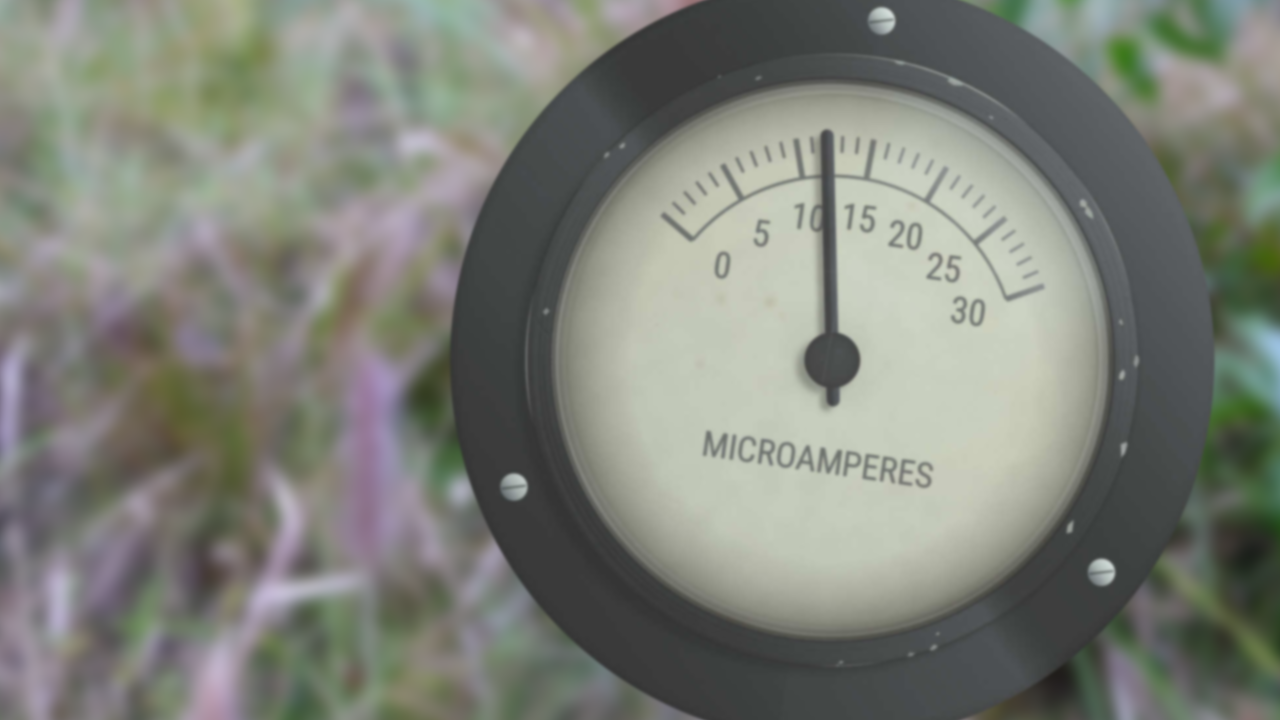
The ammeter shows 12 µA
